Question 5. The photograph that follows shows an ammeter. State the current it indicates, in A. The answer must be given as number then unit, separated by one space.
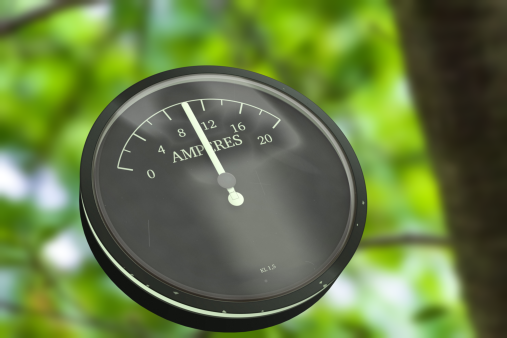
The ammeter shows 10 A
